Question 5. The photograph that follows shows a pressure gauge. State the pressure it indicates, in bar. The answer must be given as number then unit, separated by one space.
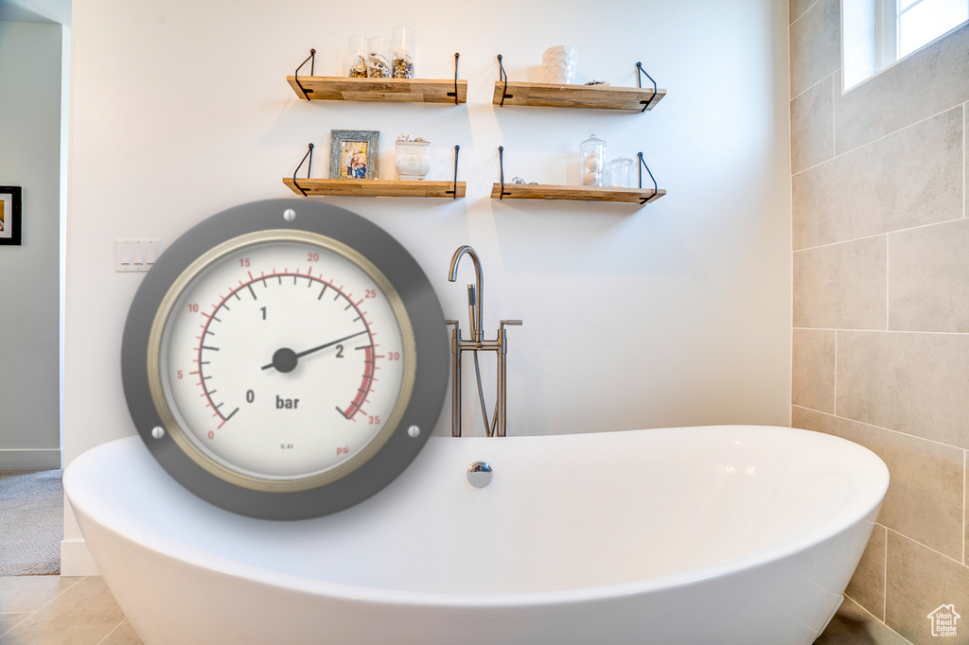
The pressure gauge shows 1.9 bar
